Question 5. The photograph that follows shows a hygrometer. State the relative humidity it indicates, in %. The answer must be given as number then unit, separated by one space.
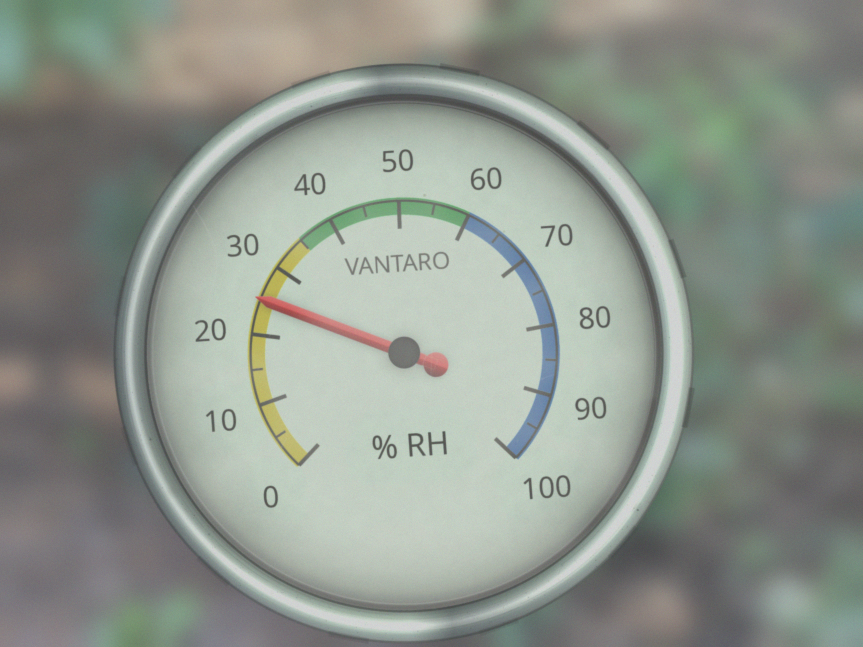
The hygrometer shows 25 %
